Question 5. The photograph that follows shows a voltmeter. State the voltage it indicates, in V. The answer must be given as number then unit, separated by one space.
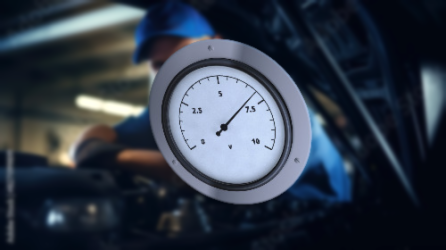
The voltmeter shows 7 V
